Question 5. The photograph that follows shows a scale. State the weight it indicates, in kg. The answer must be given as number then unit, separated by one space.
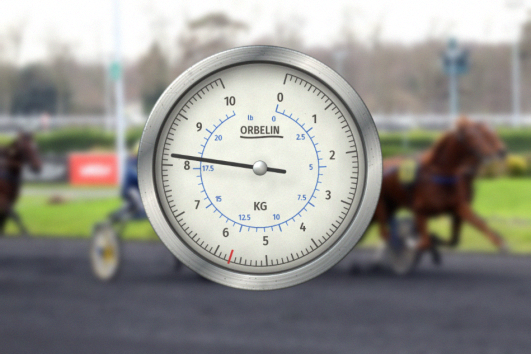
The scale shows 8.2 kg
